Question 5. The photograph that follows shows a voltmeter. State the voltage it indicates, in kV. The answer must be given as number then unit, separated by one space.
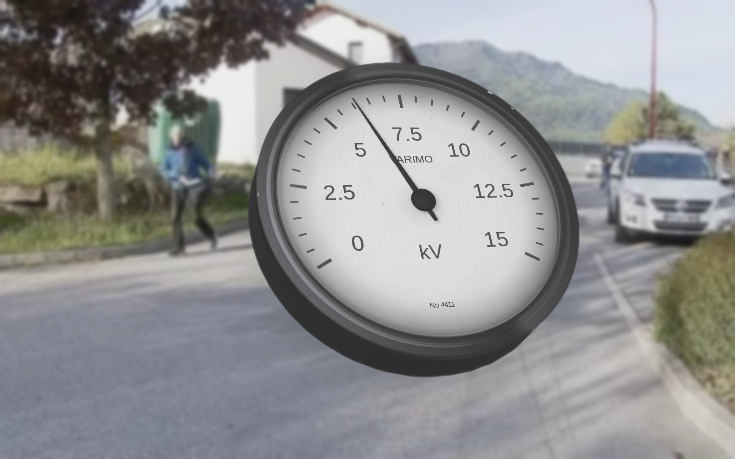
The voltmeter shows 6 kV
